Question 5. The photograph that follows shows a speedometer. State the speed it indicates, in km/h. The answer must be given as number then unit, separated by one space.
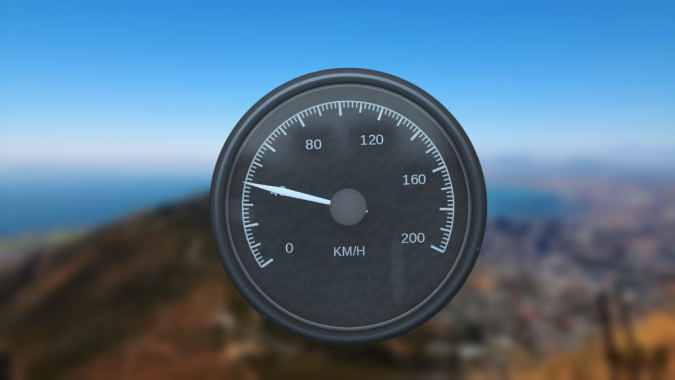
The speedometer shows 40 km/h
